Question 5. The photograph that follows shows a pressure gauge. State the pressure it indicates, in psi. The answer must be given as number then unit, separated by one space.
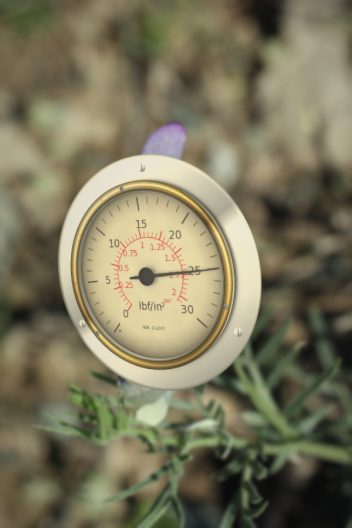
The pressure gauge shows 25 psi
